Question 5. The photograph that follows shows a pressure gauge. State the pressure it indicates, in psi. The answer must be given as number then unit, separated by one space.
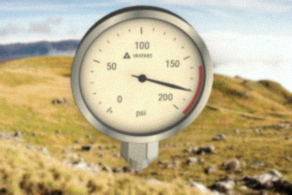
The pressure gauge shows 180 psi
